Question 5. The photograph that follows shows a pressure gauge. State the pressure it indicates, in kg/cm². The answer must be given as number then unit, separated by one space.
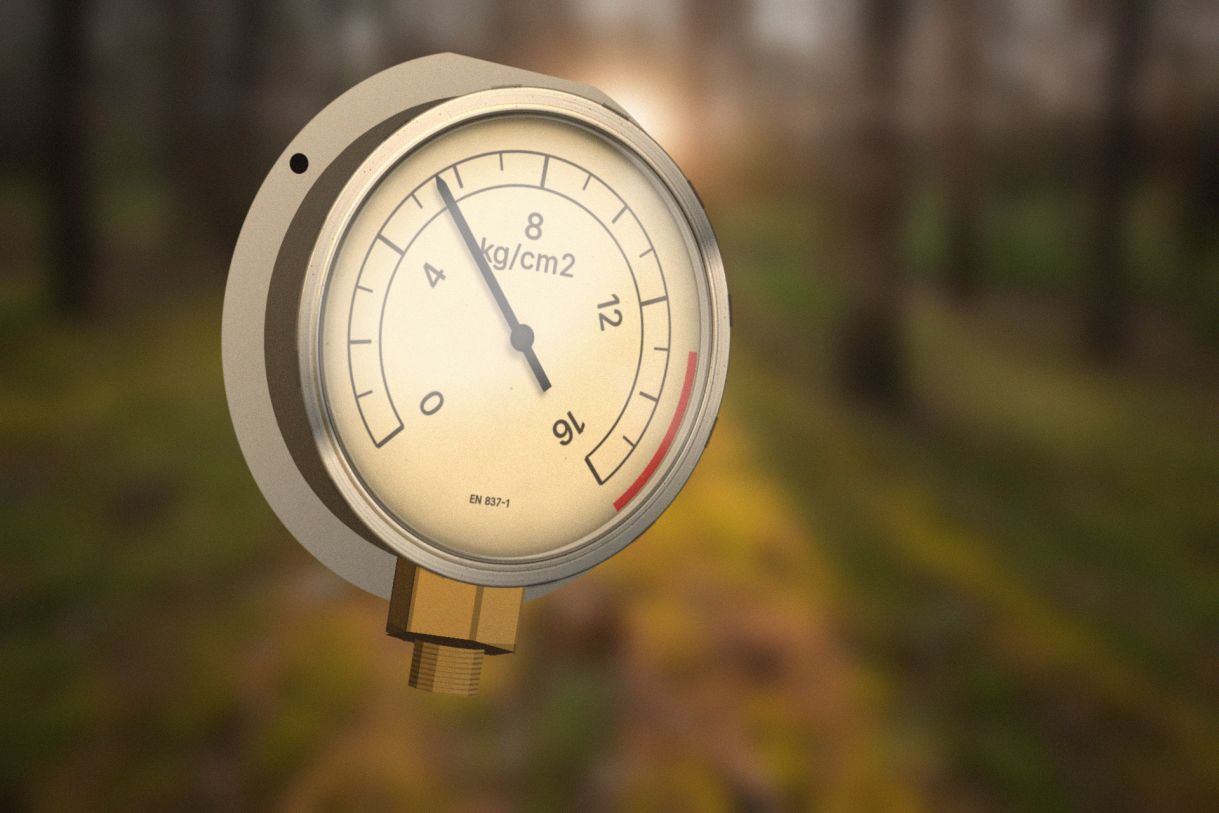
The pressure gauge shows 5.5 kg/cm²
